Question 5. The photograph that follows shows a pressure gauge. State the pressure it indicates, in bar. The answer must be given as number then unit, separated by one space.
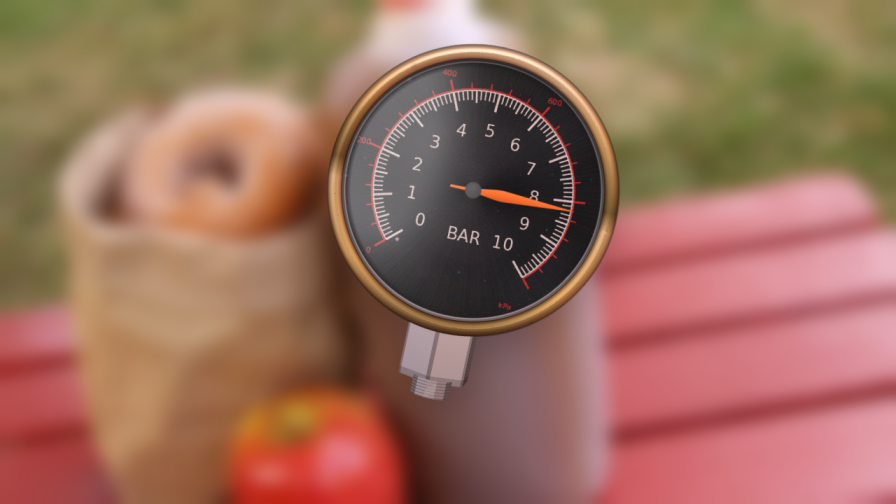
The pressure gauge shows 8.2 bar
